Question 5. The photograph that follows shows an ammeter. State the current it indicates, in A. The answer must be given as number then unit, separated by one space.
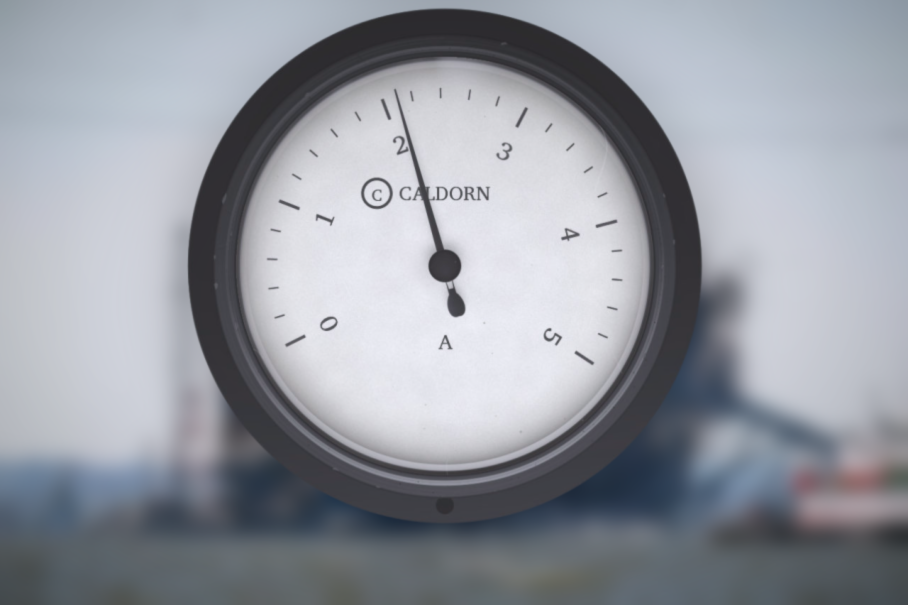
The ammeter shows 2.1 A
